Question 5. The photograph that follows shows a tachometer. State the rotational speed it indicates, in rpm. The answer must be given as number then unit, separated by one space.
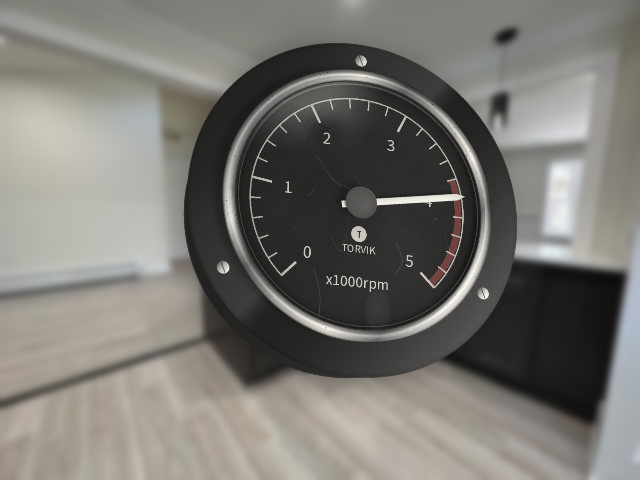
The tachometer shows 4000 rpm
